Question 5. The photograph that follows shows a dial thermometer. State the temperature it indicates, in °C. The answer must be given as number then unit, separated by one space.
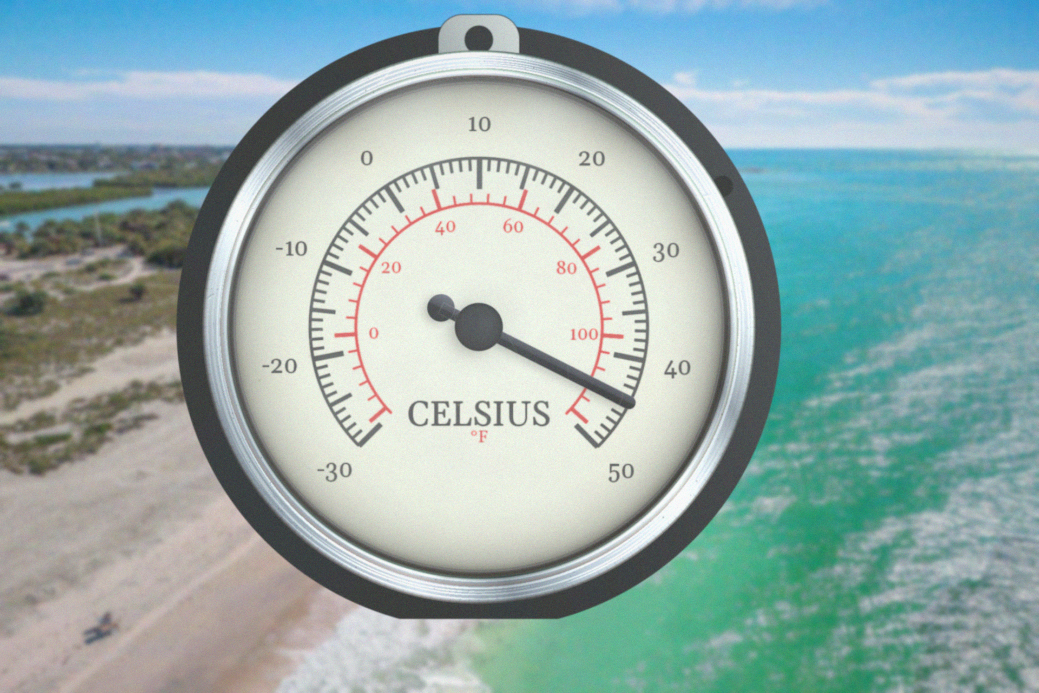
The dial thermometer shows 44.5 °C
